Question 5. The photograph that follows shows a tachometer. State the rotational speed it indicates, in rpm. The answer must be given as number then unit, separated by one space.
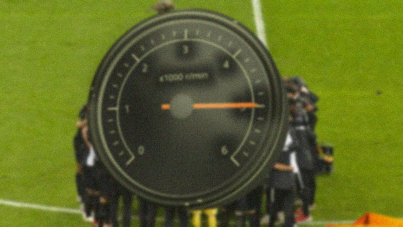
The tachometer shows 5000 rpm
